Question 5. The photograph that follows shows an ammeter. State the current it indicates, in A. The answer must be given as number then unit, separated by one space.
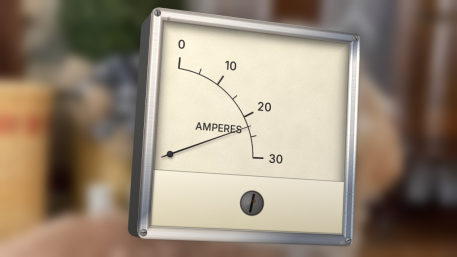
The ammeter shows 22.5 A
